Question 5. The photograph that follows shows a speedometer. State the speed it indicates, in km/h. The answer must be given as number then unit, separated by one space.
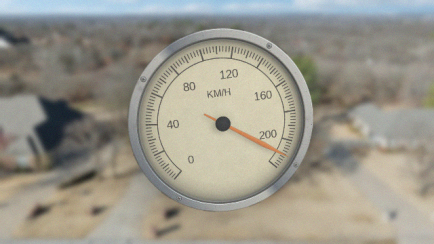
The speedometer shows 210 km/h
